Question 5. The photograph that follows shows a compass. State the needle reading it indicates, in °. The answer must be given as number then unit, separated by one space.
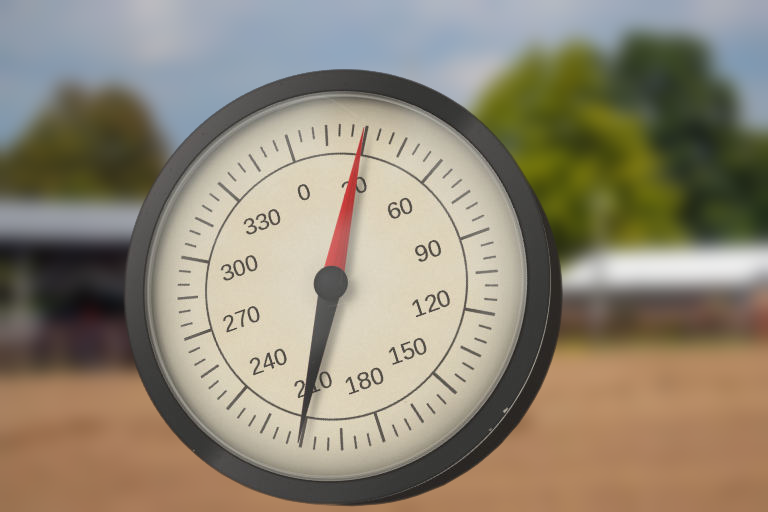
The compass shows 30 °
